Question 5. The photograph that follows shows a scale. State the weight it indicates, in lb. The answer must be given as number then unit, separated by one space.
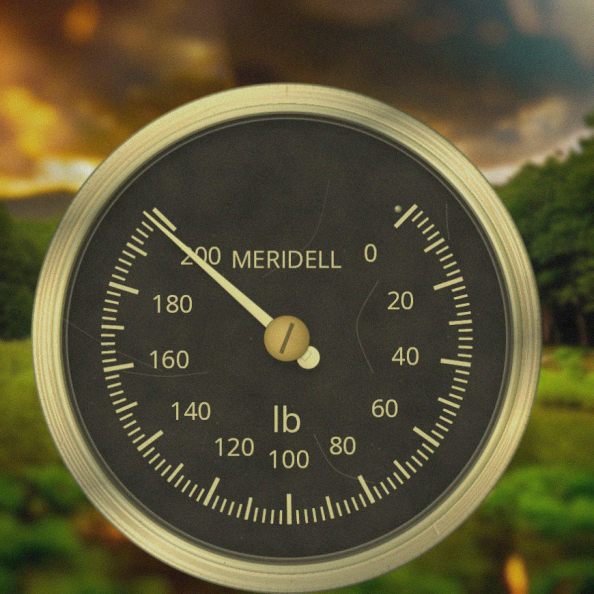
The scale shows 198 lb
